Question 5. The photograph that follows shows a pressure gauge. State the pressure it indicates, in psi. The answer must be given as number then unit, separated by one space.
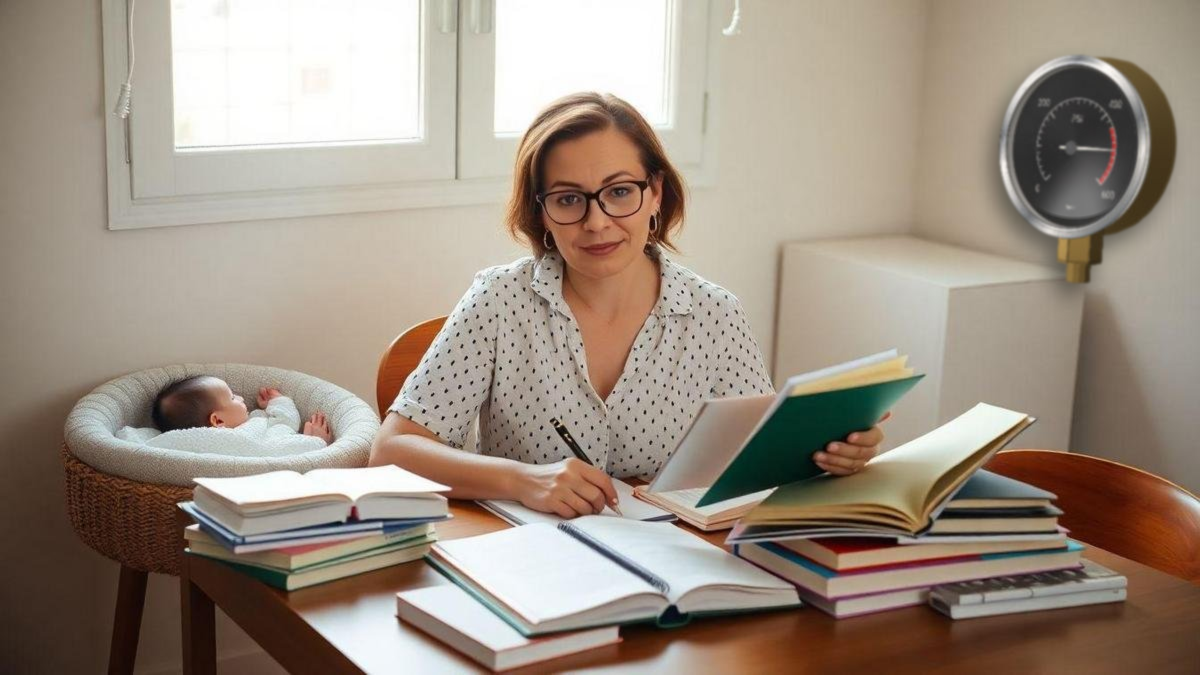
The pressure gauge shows 500 psi
